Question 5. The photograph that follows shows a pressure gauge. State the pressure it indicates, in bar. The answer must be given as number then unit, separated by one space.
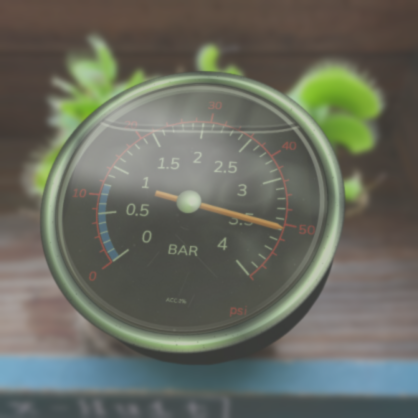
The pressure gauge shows 3.5 bar
